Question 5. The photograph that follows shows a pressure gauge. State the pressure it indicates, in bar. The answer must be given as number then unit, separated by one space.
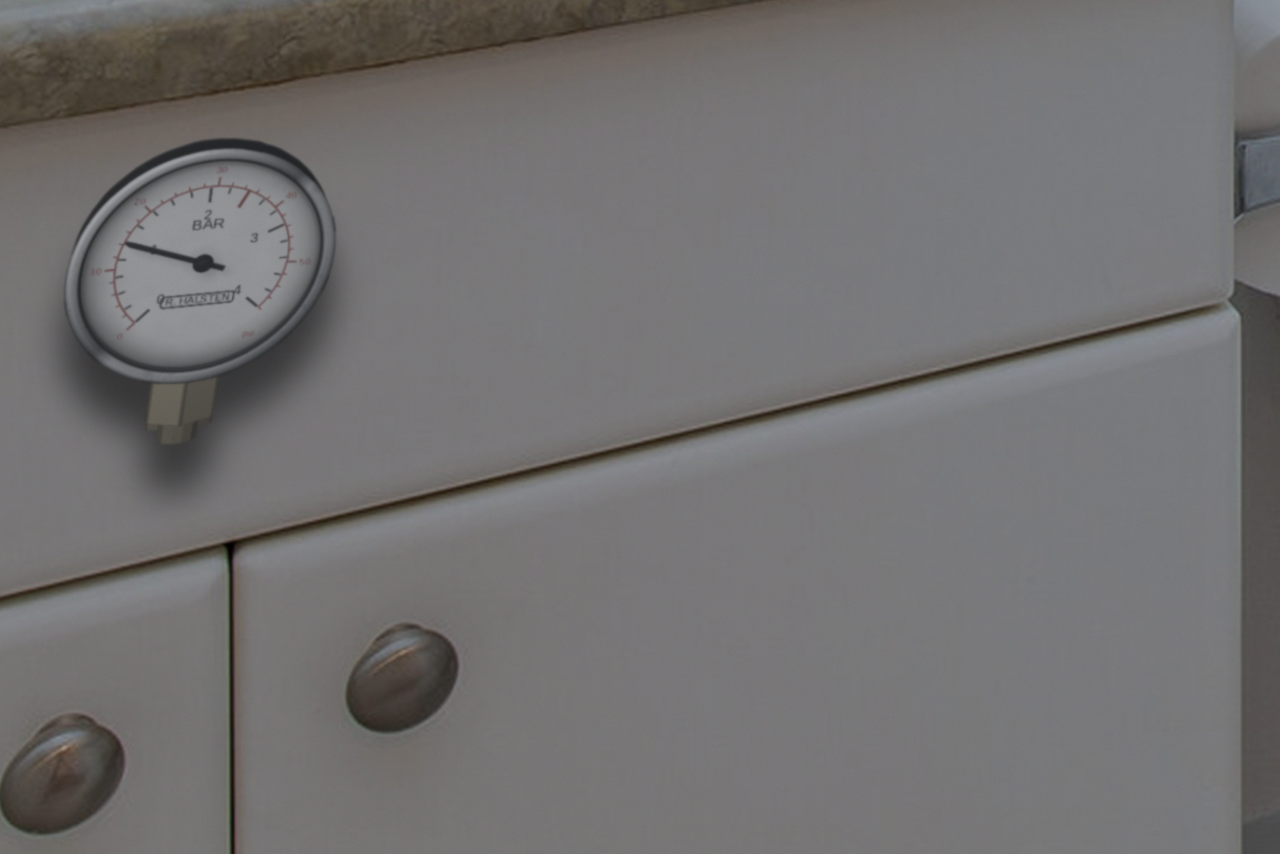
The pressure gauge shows 1 bar
